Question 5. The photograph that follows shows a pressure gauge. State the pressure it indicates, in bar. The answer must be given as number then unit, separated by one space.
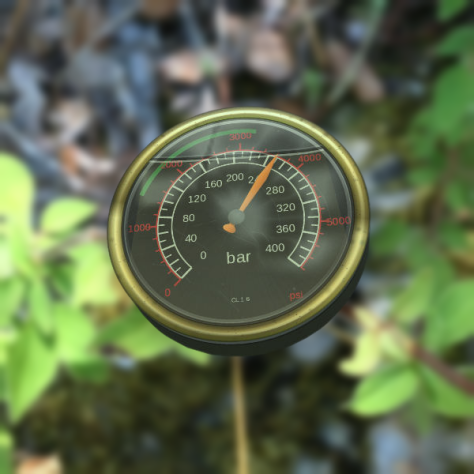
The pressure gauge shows 250 bar
